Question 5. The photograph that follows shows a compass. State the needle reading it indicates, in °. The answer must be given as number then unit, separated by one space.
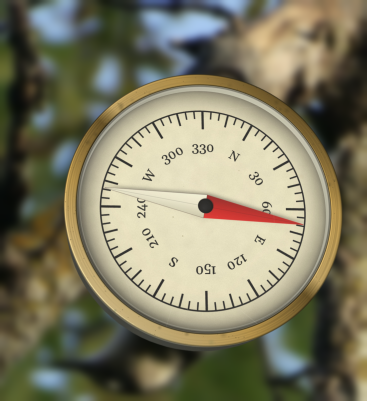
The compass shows 70 °
